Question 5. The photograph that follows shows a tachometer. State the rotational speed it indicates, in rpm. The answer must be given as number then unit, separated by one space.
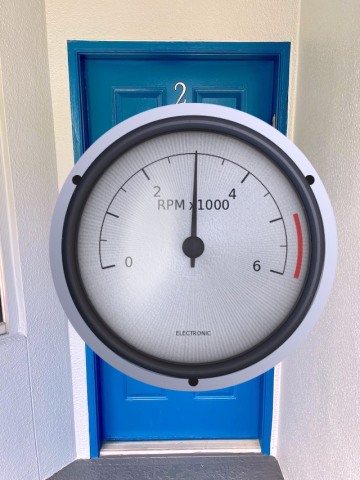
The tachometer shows 3000 rpm
